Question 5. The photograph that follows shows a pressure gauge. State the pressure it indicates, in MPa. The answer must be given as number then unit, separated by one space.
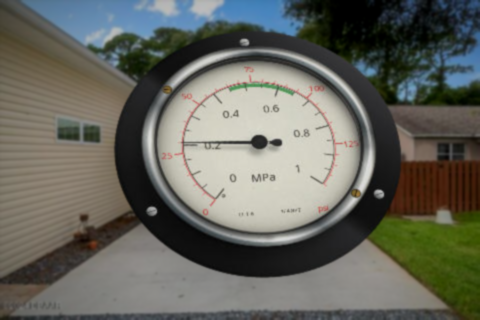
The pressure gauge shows 0.2 MPa
